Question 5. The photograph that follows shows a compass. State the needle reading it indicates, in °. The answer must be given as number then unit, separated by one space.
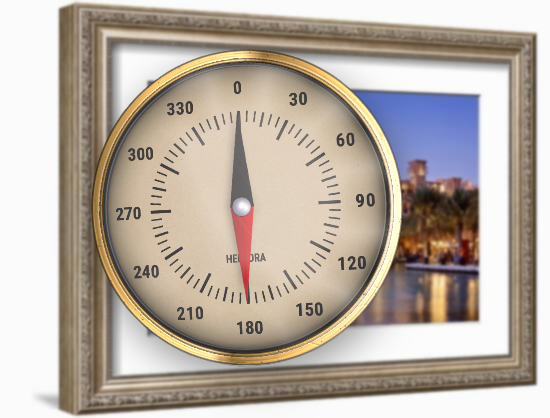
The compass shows 180 °
